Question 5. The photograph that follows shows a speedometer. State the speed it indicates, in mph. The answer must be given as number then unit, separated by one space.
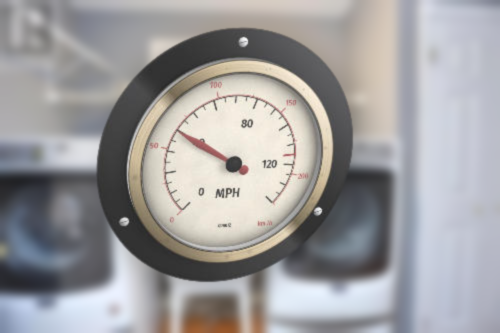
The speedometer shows 40 mph
